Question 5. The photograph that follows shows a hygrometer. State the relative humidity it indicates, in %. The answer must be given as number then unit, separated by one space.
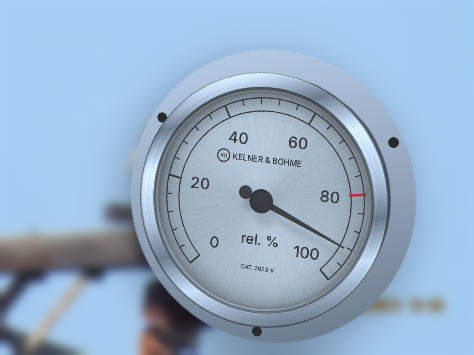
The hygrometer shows 92 %
